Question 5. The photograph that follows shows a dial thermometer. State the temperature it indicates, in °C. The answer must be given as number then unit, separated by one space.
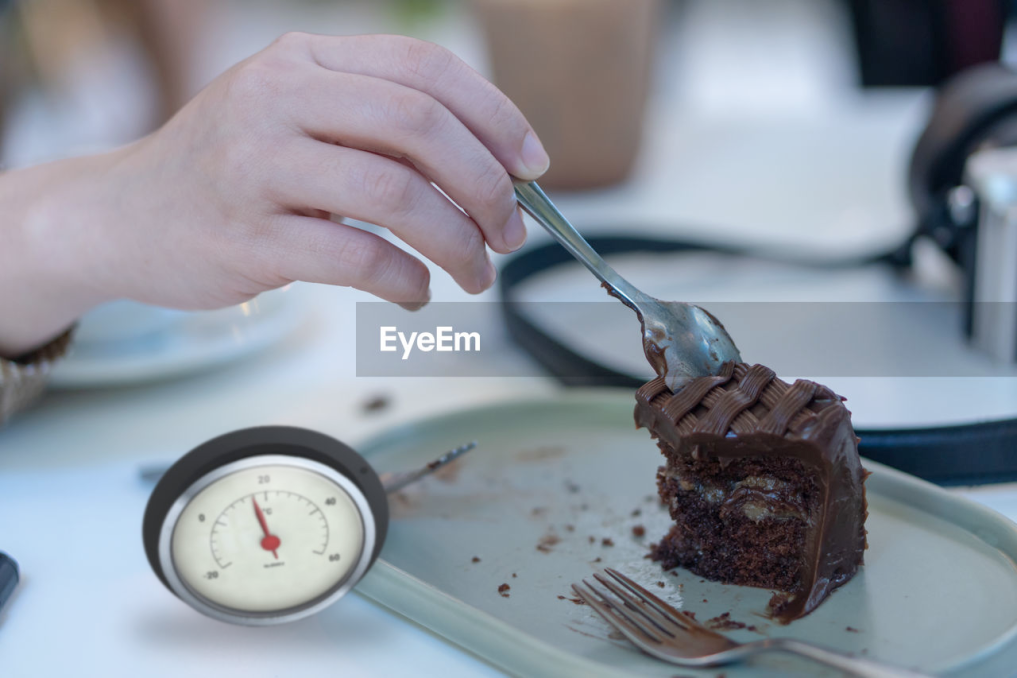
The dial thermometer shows 16 °C
